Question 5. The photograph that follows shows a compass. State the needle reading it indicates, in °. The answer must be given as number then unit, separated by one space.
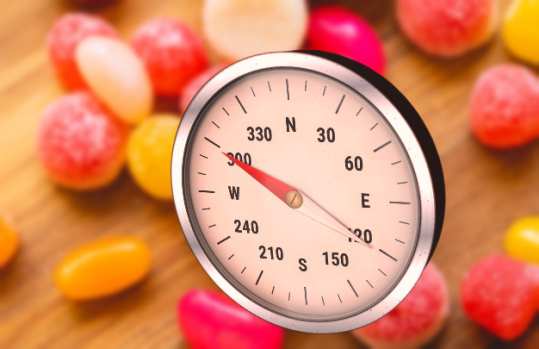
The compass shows 300 °
